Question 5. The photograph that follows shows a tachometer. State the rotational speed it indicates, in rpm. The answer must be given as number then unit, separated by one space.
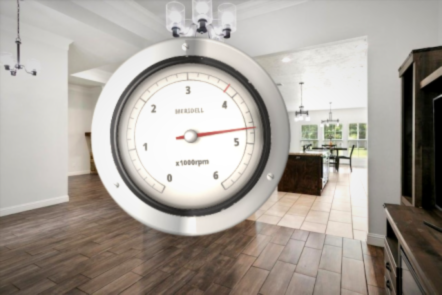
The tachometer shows 4700 rpm
